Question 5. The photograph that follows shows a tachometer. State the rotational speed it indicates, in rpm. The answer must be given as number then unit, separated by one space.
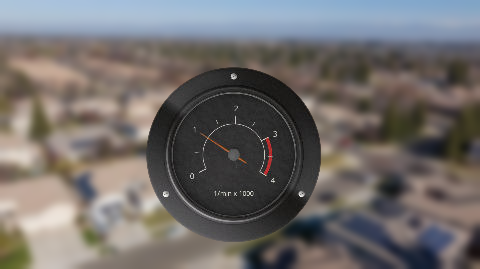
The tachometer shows 1000 rpm
